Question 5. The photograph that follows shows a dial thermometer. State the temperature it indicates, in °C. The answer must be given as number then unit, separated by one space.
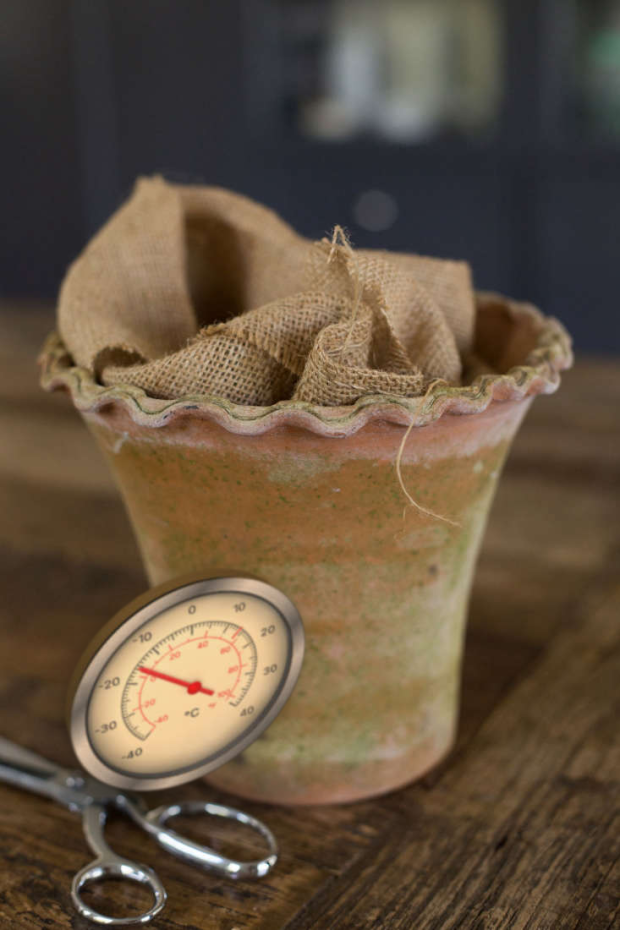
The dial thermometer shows -15 °C
